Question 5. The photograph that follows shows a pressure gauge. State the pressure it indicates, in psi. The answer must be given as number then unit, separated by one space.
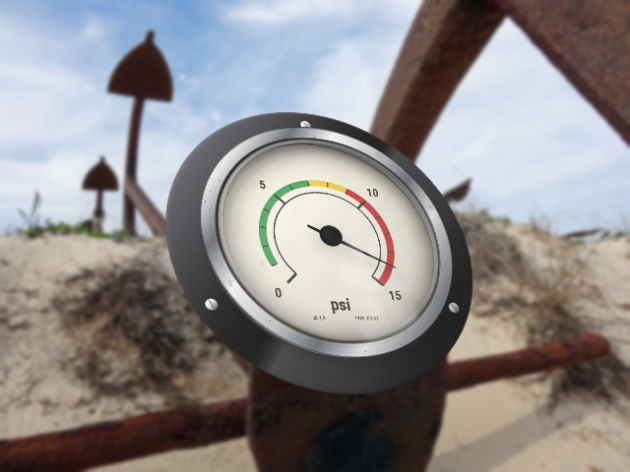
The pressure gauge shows 14 psi
